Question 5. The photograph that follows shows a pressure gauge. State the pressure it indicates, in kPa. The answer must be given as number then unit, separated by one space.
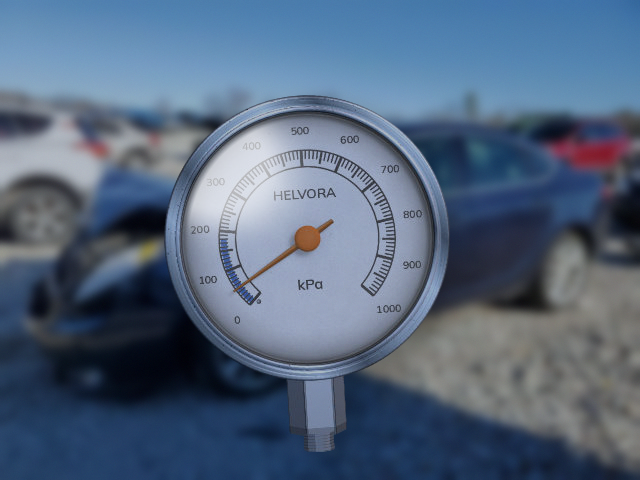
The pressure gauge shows 50 kPa
